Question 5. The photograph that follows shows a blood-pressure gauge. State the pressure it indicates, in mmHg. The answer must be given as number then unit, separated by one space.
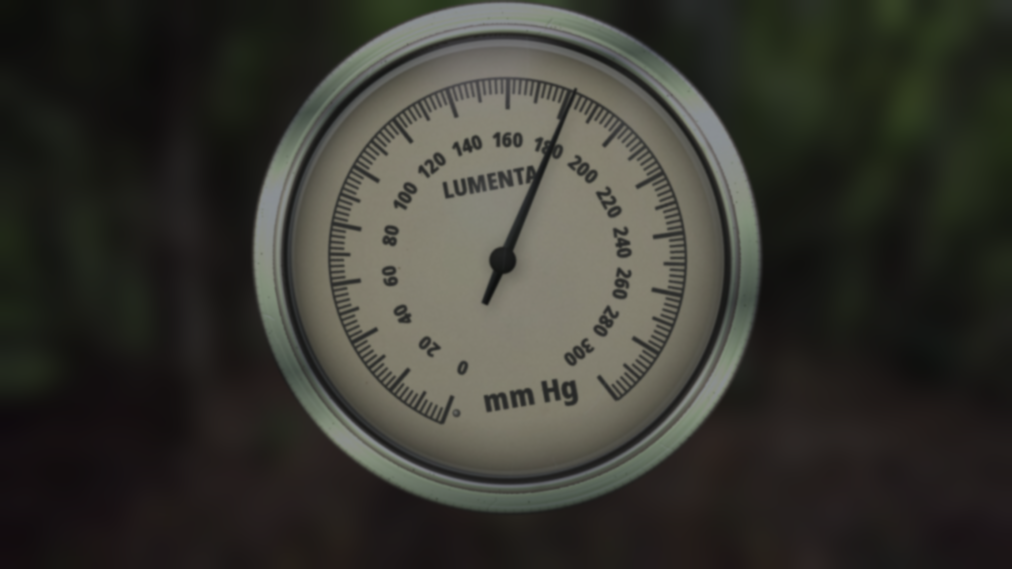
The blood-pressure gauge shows 182 mmHg
